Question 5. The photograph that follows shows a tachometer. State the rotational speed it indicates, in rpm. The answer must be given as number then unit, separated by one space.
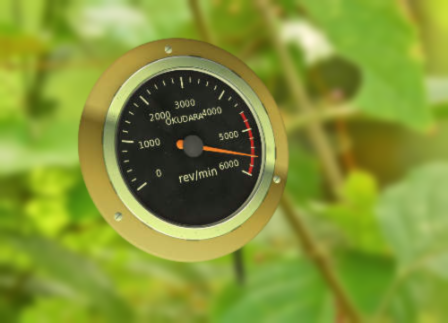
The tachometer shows 5600 rpm
